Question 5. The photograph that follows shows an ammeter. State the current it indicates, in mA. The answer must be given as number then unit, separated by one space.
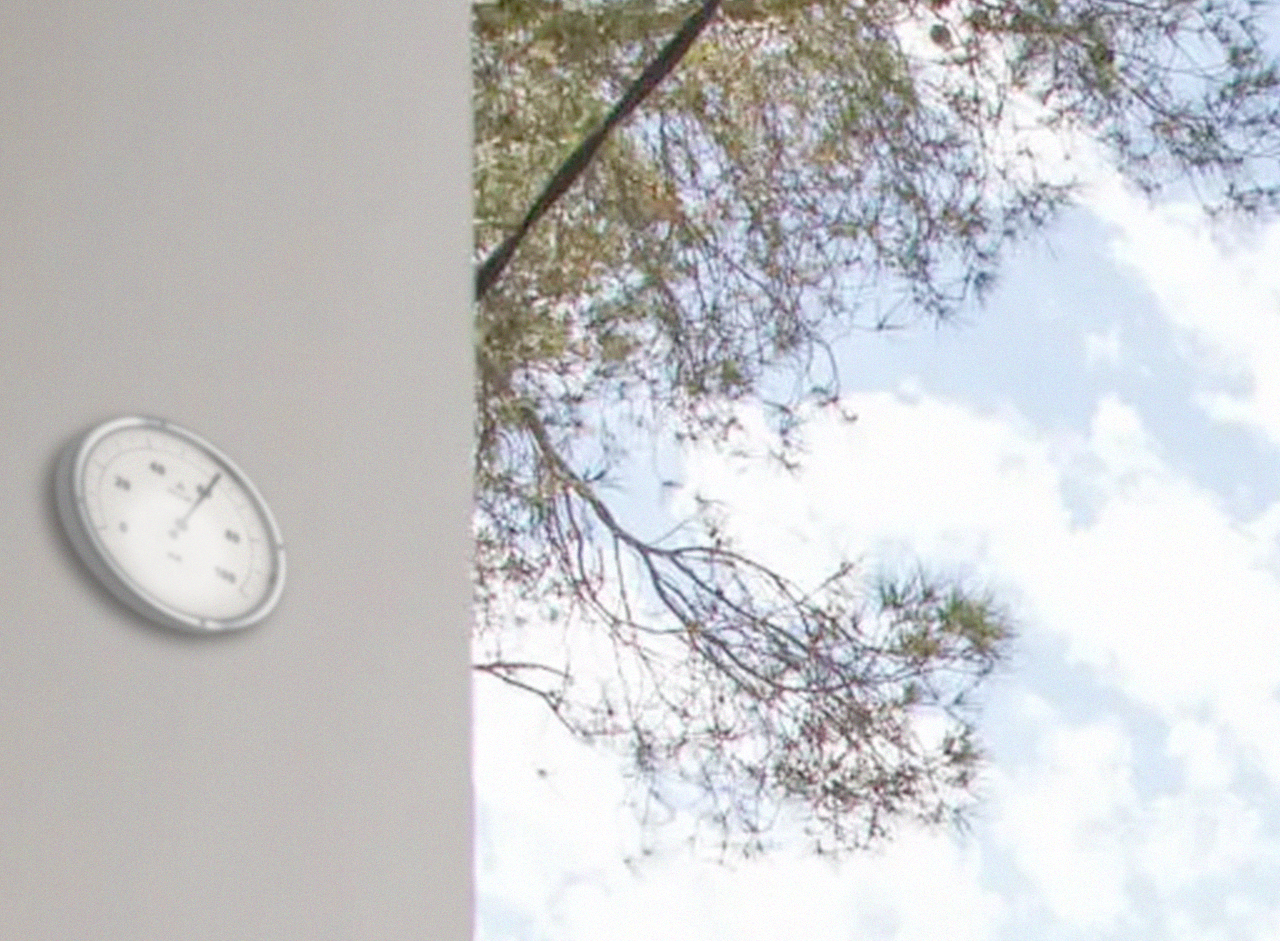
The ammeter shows 60 mA
